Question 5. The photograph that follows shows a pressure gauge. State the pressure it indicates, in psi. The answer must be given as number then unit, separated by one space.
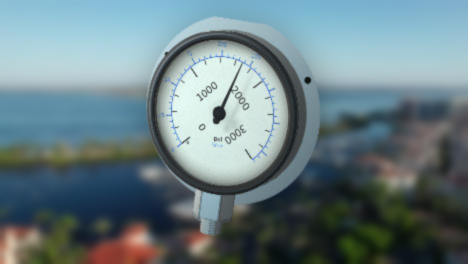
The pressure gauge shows 1700 psi
